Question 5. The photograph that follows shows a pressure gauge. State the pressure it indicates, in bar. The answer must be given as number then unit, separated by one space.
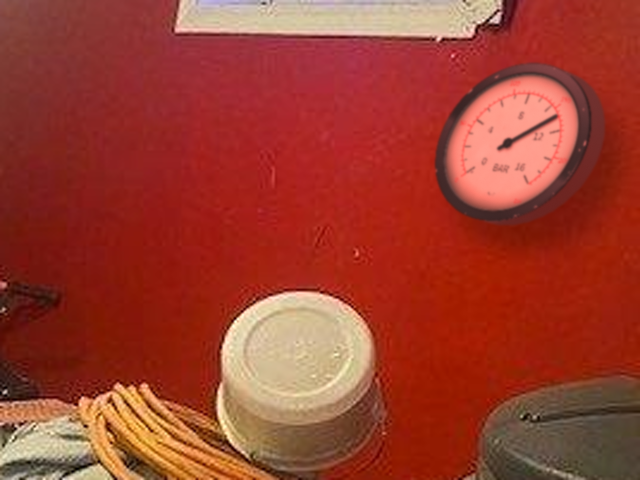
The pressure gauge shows 11 bar
